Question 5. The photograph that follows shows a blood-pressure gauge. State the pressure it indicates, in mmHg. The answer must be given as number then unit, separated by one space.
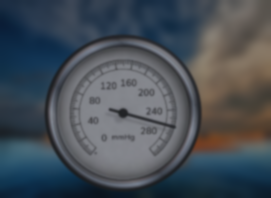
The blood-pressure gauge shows 260 mmHg
